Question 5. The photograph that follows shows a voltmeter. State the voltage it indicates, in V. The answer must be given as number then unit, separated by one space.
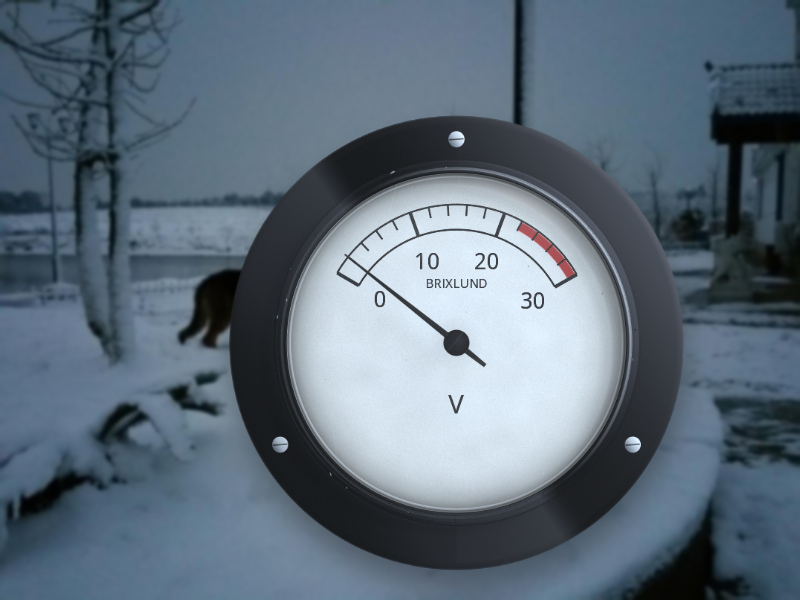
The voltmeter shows 2 V
